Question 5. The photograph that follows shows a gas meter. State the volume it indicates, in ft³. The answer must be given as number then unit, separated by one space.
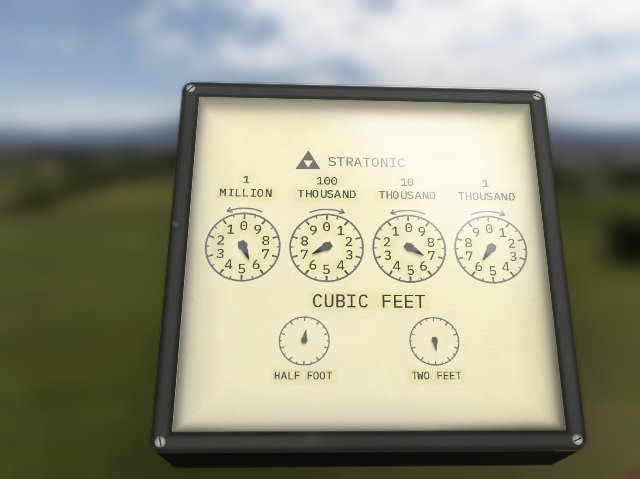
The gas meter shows 566600 ft³
